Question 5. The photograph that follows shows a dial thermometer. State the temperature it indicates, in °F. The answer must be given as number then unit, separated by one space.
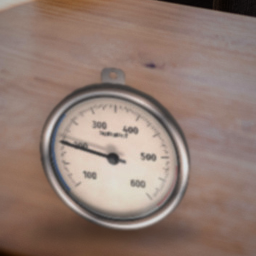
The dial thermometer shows 200 °F
